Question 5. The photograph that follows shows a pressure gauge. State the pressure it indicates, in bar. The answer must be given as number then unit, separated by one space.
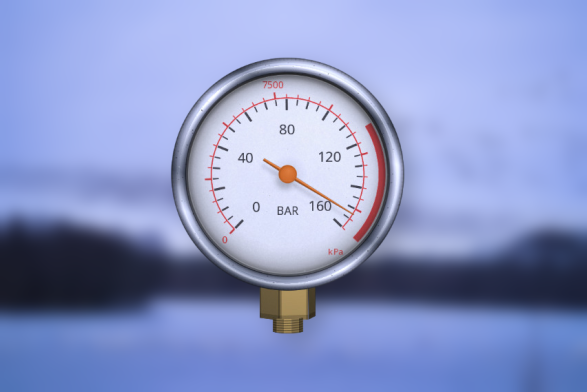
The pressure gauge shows 152.5 bar
